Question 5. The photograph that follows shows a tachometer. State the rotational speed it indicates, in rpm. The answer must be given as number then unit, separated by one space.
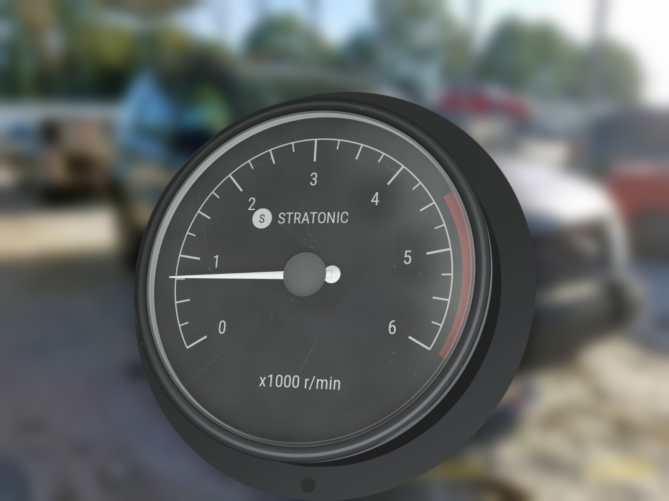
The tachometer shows 750 rpm
